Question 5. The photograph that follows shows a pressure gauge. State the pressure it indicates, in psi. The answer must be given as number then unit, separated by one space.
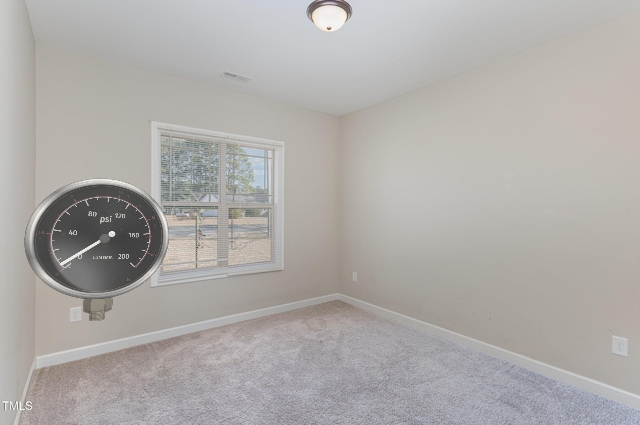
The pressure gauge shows 5 psi
